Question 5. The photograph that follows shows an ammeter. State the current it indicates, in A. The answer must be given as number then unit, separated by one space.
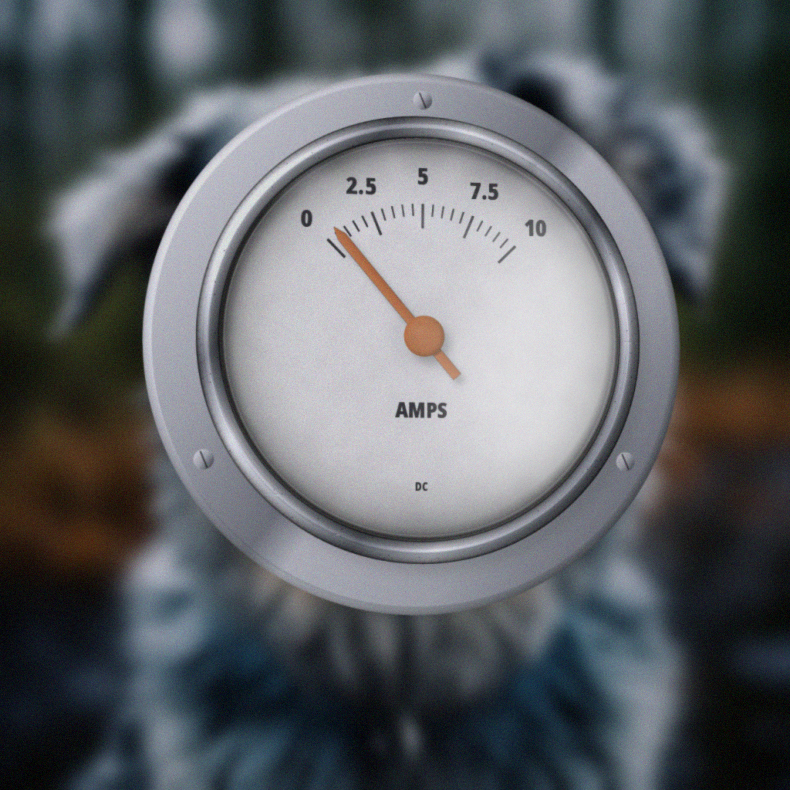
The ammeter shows 0.5 A
